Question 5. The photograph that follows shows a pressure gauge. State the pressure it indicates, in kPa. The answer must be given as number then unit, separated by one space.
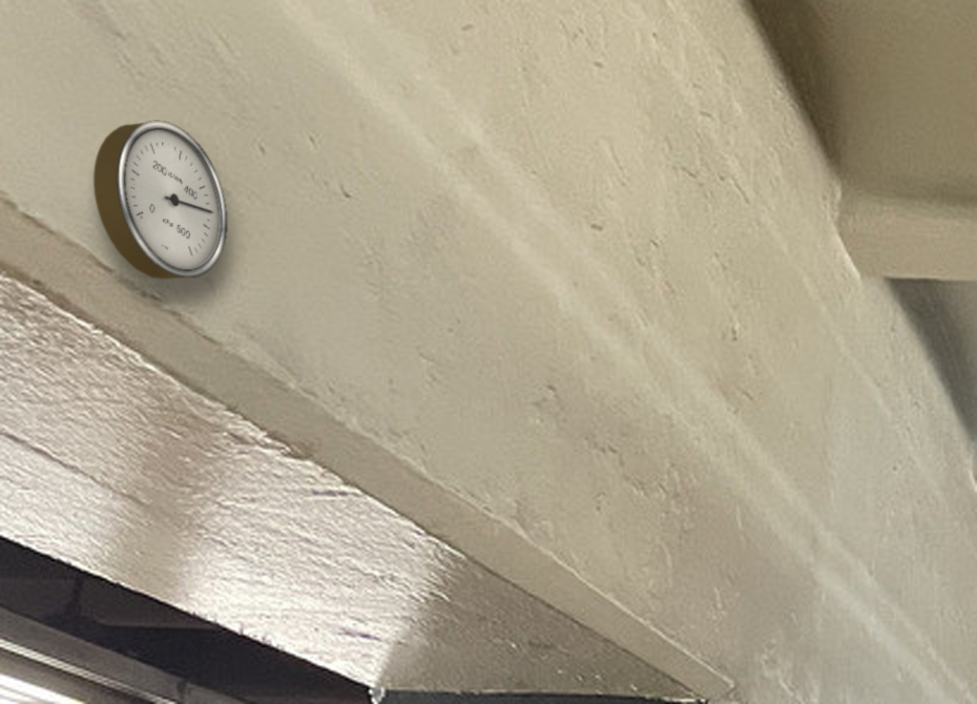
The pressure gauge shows 460 kPa
